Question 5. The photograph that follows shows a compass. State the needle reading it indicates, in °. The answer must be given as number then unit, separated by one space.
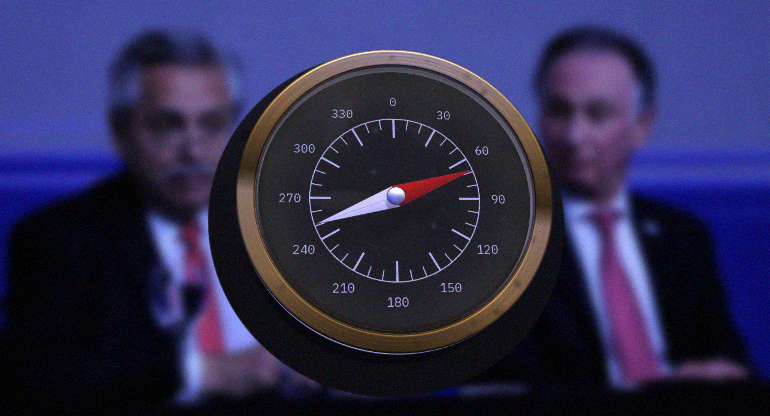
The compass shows 70 °
